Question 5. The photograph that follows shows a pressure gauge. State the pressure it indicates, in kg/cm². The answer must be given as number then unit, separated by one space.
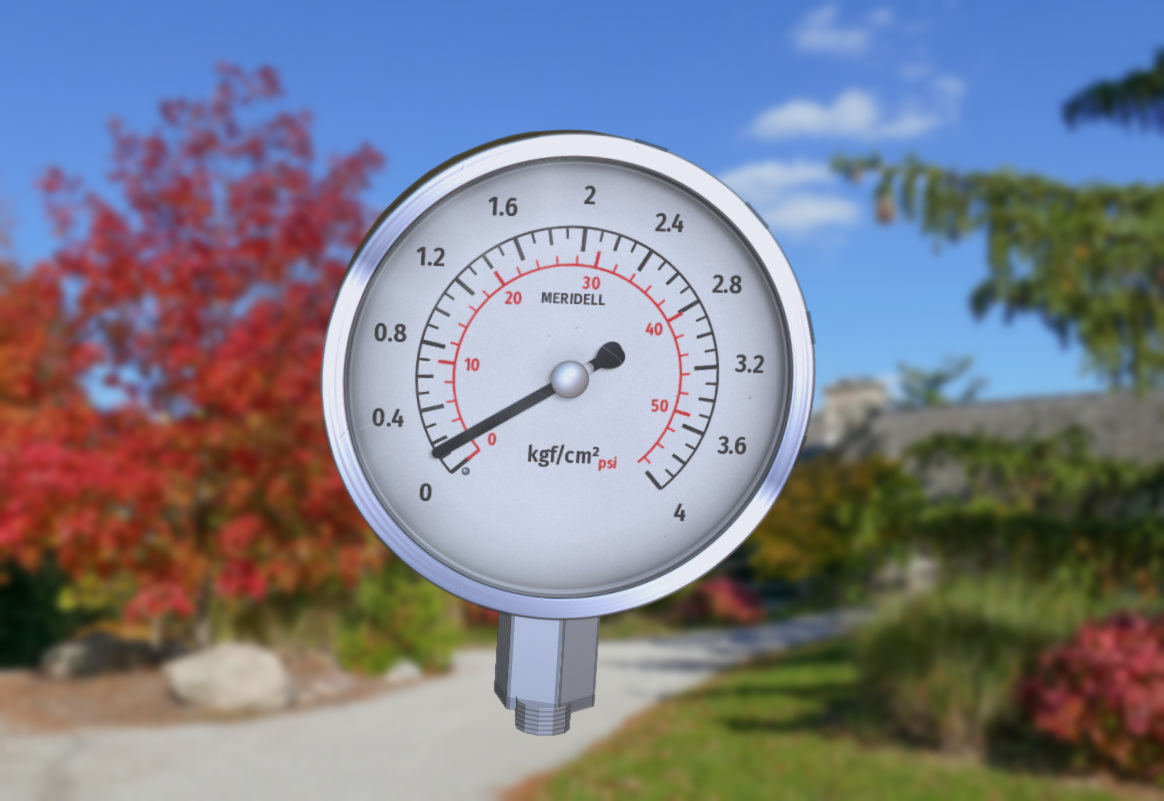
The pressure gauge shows 0.15 kg/cm²
